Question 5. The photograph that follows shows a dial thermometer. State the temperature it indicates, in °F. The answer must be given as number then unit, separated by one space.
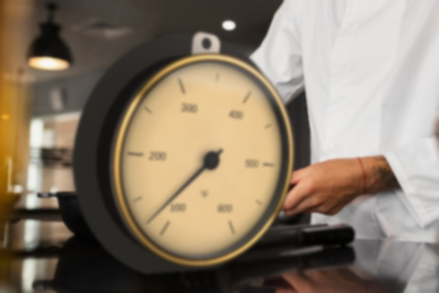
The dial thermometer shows 125 °F
